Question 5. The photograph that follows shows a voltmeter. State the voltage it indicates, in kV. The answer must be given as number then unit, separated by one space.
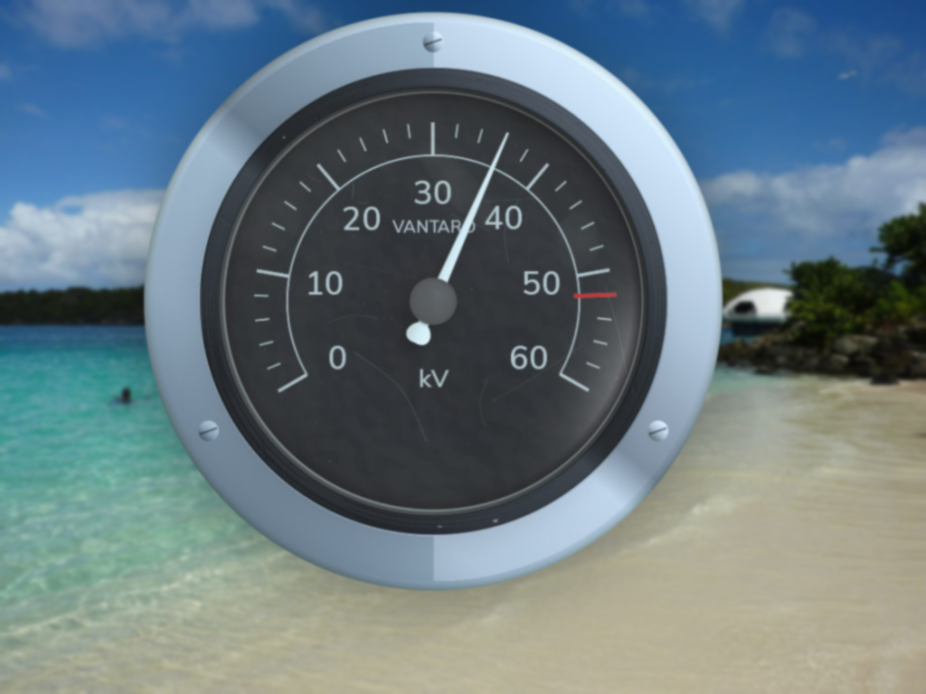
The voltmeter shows 36 kV
